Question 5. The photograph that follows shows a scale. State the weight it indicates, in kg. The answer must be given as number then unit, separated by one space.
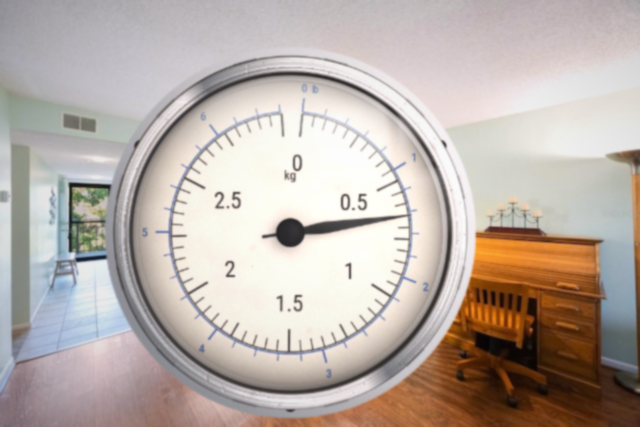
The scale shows 0.65 kg
